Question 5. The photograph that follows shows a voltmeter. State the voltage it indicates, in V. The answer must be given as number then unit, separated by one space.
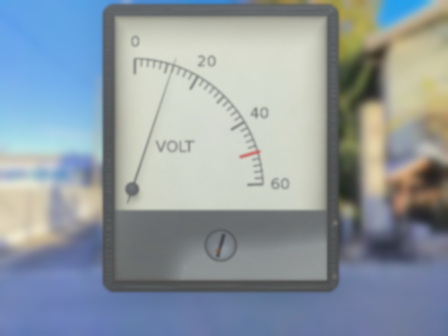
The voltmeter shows 12 V
